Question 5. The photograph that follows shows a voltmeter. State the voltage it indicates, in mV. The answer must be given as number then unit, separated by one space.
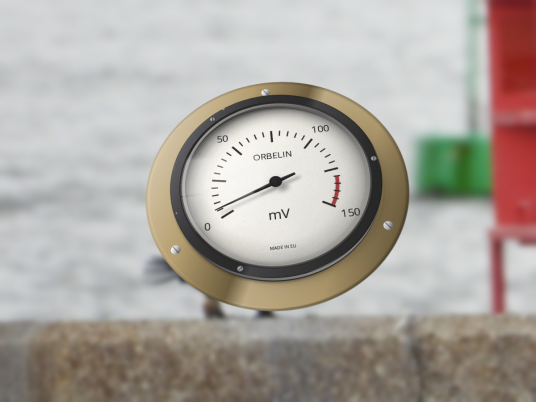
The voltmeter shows 5 mV
